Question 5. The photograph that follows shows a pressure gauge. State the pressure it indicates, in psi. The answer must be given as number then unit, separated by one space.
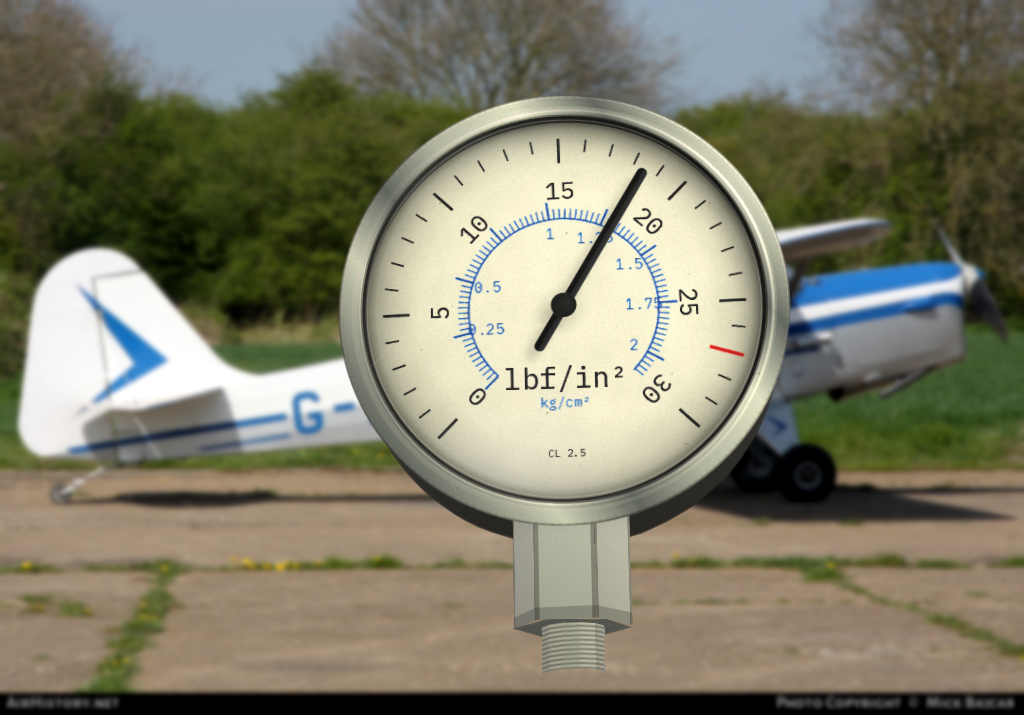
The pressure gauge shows 18.5 psi
